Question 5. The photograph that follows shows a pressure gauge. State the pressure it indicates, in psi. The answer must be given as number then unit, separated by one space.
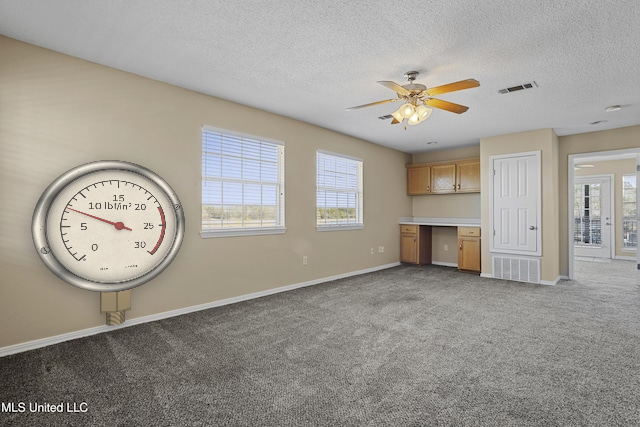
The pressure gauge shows 7.5 psi
